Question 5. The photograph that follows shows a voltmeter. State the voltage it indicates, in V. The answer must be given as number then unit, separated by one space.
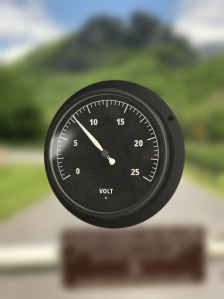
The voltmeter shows 8 V
